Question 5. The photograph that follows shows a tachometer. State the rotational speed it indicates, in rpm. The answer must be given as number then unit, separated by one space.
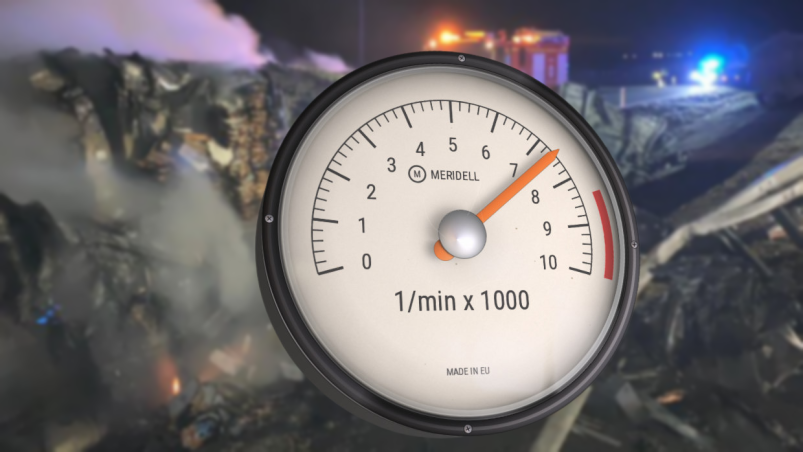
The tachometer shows 7400 rpm
